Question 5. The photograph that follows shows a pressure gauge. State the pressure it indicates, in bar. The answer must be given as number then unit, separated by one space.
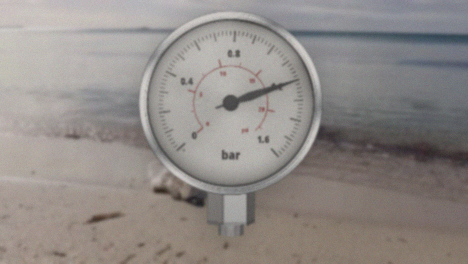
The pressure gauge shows 1.2 bar
